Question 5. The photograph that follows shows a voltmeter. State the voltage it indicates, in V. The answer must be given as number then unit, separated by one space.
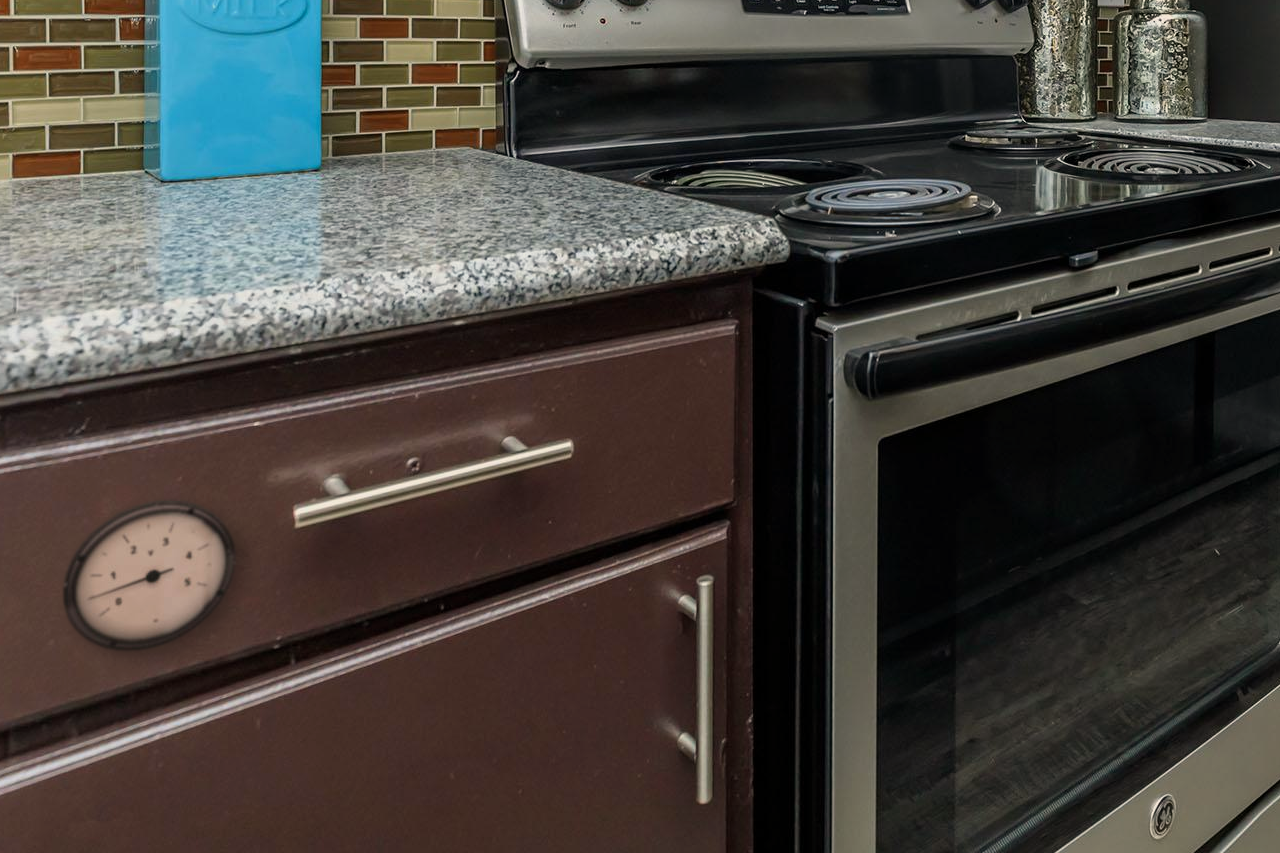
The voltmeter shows 0.5 V
